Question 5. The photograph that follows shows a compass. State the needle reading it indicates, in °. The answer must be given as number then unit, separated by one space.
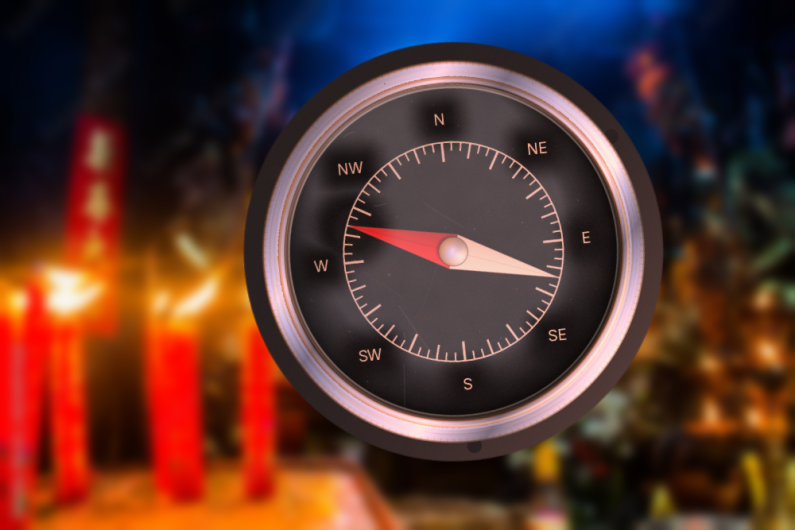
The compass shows 290 °
